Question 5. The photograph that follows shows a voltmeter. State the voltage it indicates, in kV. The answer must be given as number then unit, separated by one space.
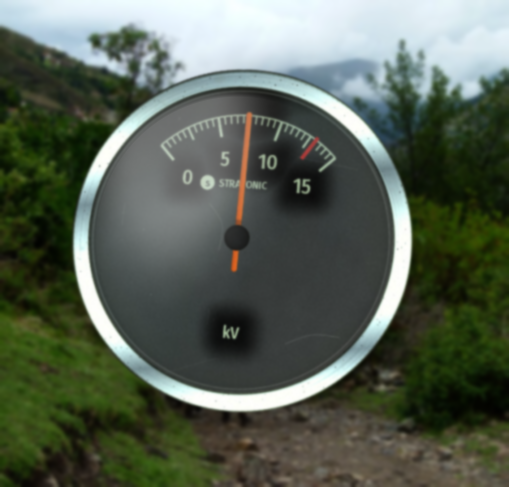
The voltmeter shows 7.5 kV
